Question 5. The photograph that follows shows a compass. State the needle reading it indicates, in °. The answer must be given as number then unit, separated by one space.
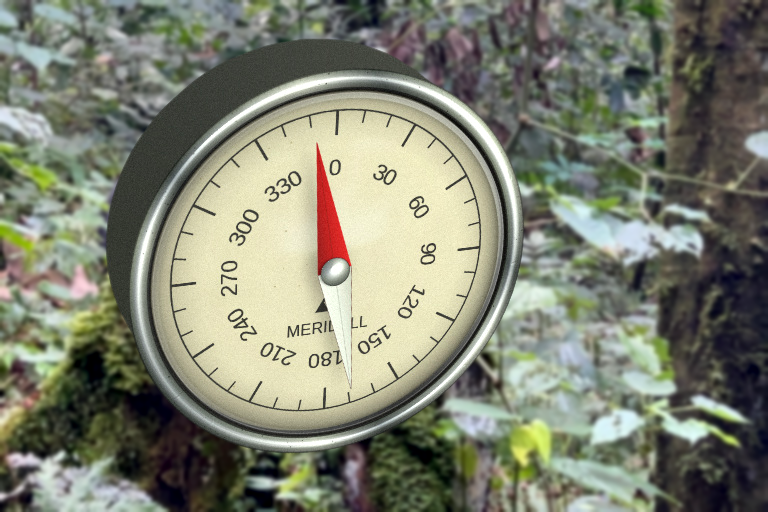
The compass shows 350 °
